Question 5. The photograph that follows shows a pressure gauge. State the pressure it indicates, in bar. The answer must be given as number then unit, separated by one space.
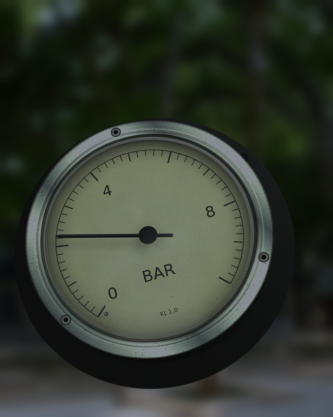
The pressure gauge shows 2.2 bar
